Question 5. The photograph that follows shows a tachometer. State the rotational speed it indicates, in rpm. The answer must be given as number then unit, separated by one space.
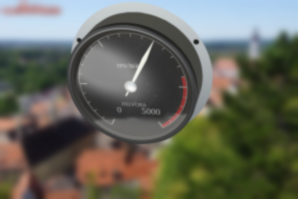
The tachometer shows 3000 rpm
